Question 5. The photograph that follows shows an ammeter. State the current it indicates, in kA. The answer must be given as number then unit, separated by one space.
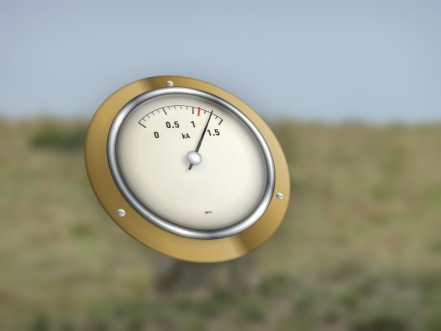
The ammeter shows 1.3 kA
